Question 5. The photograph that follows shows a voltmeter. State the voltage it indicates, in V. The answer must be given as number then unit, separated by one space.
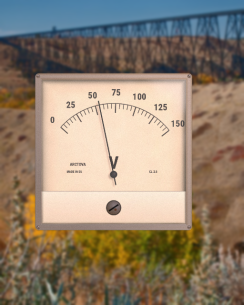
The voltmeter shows 55 V
